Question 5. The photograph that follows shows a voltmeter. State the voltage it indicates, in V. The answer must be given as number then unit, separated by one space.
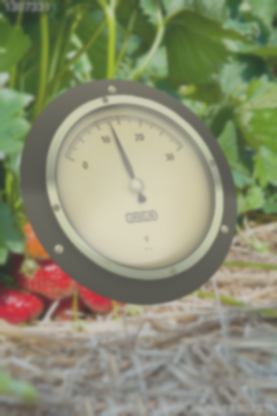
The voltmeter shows 12.5 V
